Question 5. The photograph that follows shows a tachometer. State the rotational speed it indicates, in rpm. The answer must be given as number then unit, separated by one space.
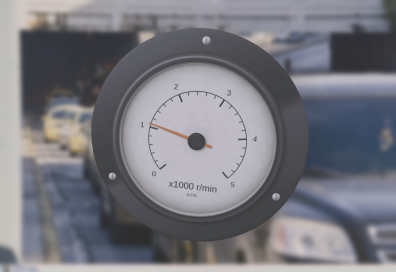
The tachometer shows 1100 rpm
